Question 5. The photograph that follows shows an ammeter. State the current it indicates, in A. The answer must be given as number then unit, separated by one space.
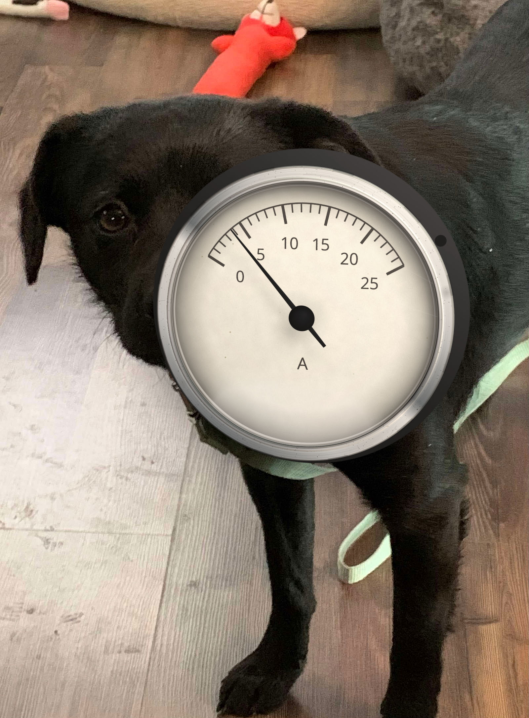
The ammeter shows 4 A
